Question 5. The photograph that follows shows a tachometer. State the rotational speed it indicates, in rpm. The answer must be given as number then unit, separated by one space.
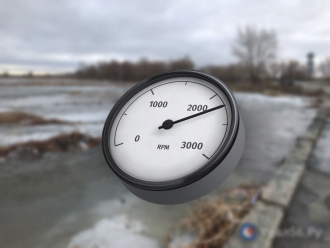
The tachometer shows 2250 rpm
